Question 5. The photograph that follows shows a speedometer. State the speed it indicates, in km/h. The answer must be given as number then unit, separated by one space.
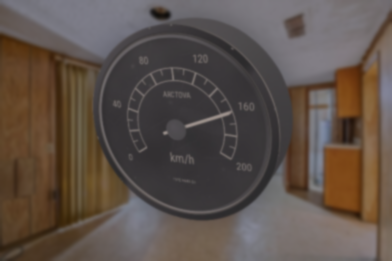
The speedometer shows 160 km/h
